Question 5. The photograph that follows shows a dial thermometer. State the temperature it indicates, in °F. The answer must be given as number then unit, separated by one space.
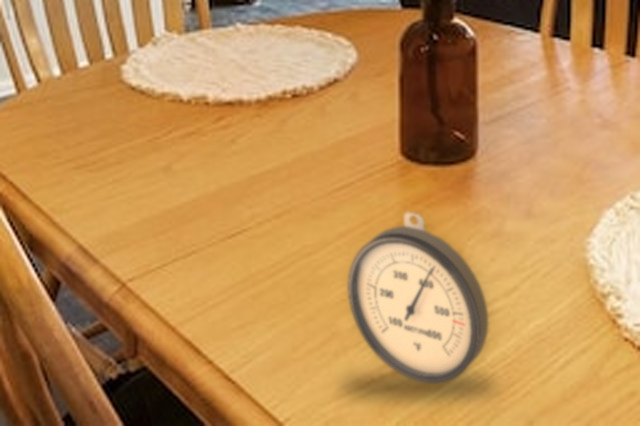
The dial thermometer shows 400 °F
